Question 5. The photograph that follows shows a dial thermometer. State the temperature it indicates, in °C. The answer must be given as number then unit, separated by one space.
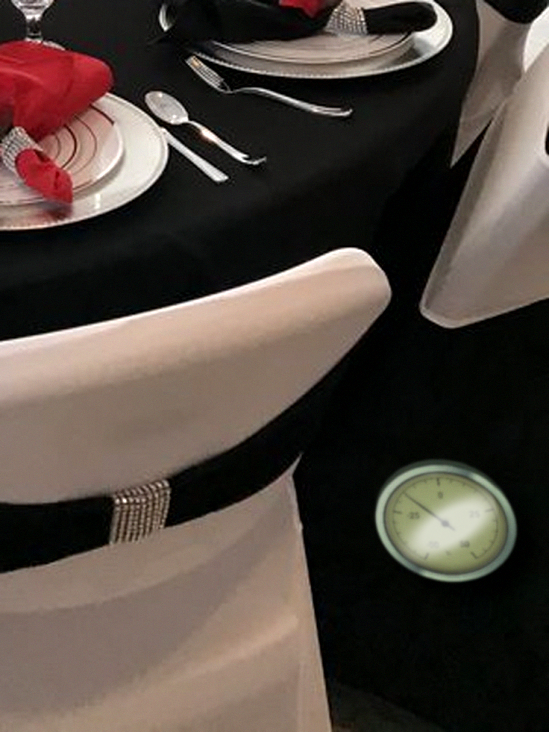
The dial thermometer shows -15 °C
